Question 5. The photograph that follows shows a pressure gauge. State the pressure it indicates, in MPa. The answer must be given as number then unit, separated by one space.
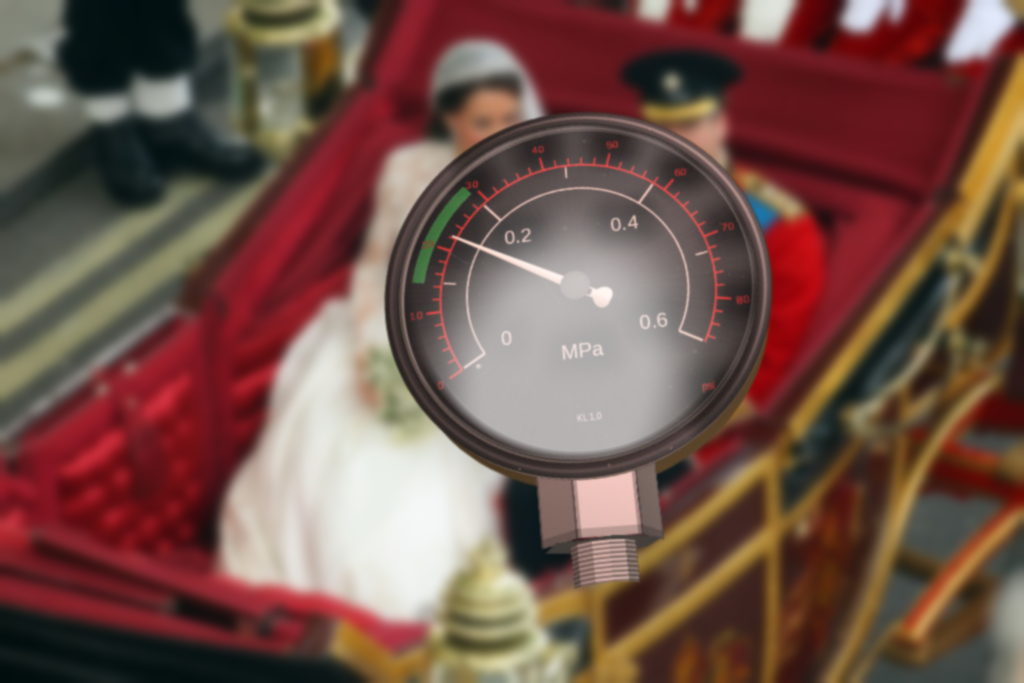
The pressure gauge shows 0.15 MPa
